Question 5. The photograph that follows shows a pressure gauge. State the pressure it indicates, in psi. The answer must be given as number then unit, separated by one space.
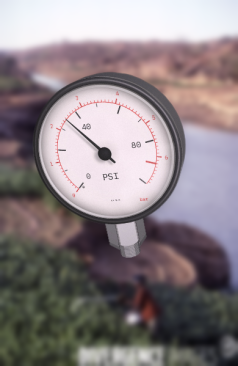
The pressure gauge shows 35 psi
